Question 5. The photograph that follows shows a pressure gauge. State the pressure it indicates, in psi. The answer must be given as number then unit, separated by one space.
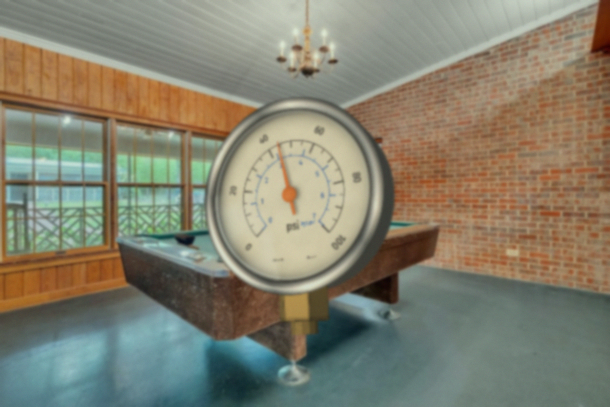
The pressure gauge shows 45 psi
